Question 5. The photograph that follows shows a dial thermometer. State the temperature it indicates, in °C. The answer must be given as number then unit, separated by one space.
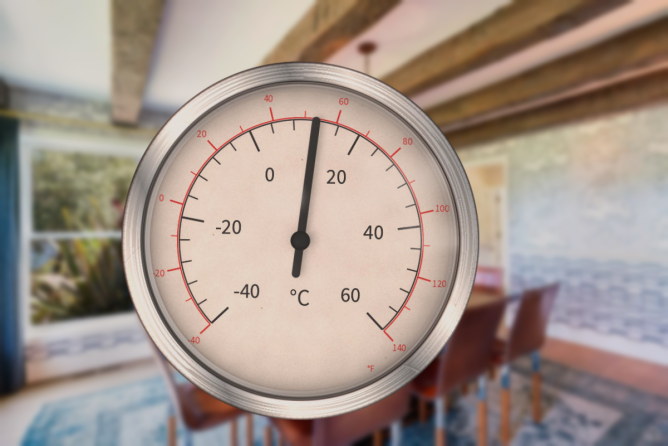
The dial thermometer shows 12 °C
